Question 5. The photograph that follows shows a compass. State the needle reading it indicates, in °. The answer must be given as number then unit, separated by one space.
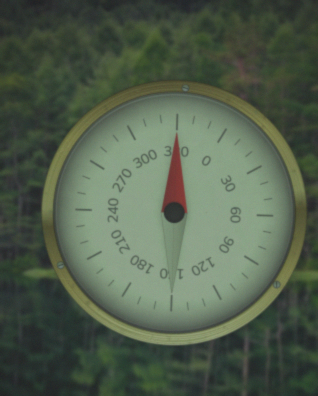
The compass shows 330 °
